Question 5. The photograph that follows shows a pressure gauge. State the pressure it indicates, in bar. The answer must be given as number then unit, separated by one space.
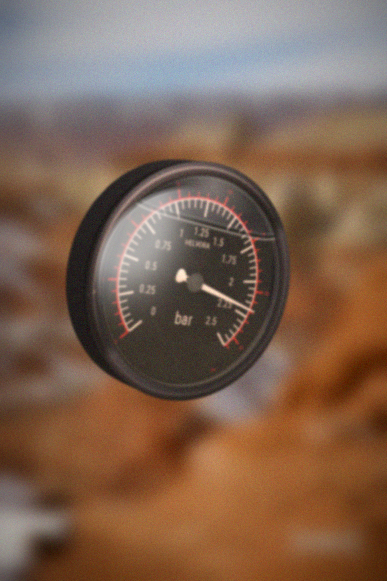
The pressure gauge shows 2.2 bar
